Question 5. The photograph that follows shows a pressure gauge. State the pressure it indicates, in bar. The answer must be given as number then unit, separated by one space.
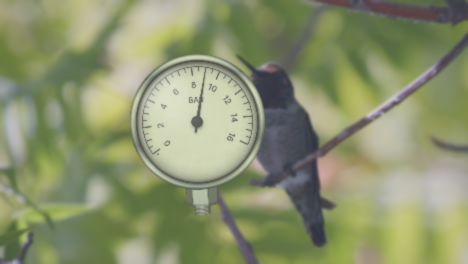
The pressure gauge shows 9 bar
